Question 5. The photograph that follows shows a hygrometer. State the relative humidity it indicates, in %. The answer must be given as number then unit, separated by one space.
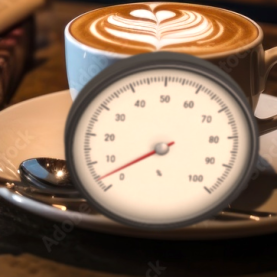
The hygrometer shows 5 %
